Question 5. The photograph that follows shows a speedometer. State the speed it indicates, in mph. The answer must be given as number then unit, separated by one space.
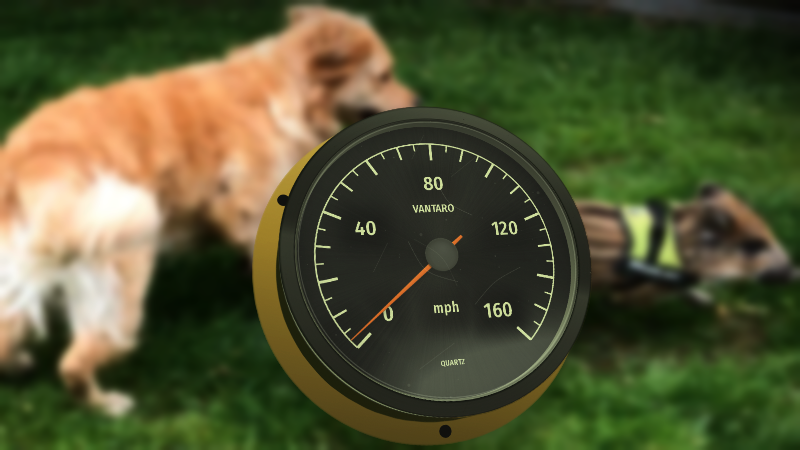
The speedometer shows 2.5 mph
